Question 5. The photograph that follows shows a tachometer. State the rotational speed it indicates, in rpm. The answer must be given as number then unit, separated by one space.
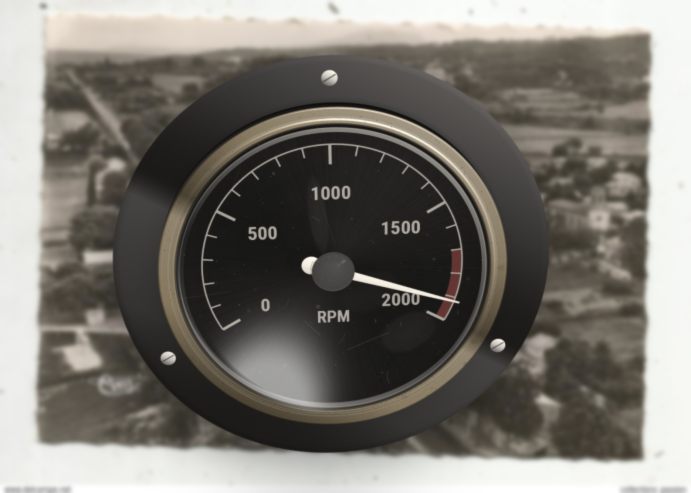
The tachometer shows 1900 rpm
